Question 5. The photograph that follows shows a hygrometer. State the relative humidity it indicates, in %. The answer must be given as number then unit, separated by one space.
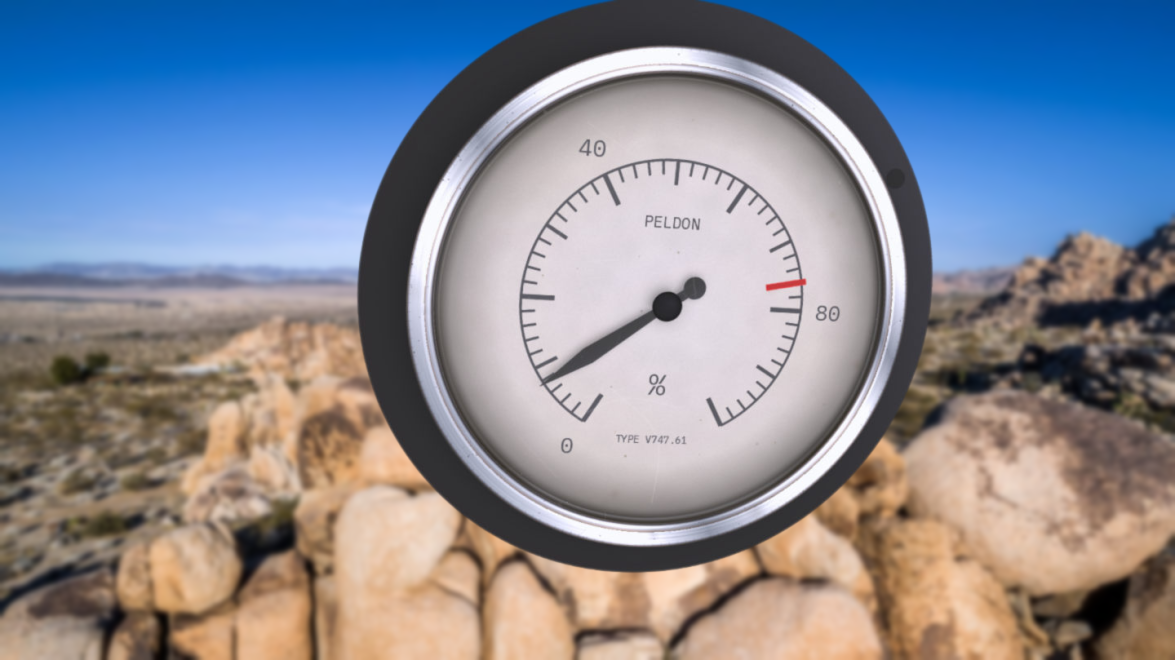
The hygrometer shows 8 %
